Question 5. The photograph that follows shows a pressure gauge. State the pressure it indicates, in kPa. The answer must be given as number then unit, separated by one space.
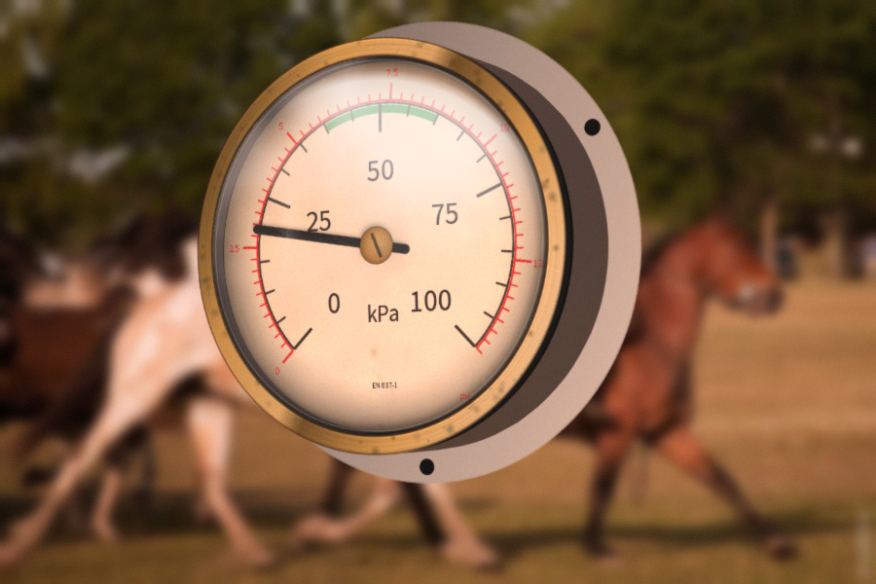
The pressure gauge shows 20 kPa
